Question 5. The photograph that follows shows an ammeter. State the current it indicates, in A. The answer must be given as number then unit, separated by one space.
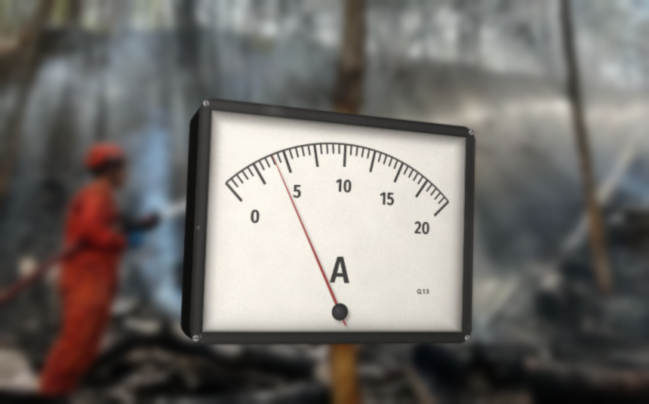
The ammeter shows 4 A
